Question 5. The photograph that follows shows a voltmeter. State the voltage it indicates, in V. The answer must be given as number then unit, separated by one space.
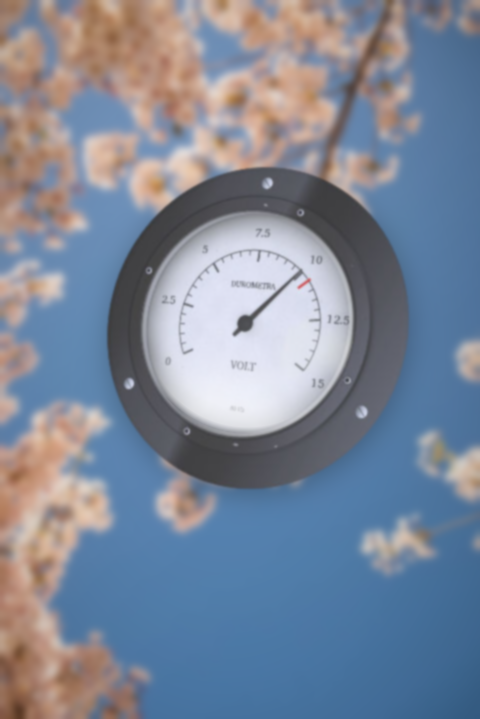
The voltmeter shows 10 V
